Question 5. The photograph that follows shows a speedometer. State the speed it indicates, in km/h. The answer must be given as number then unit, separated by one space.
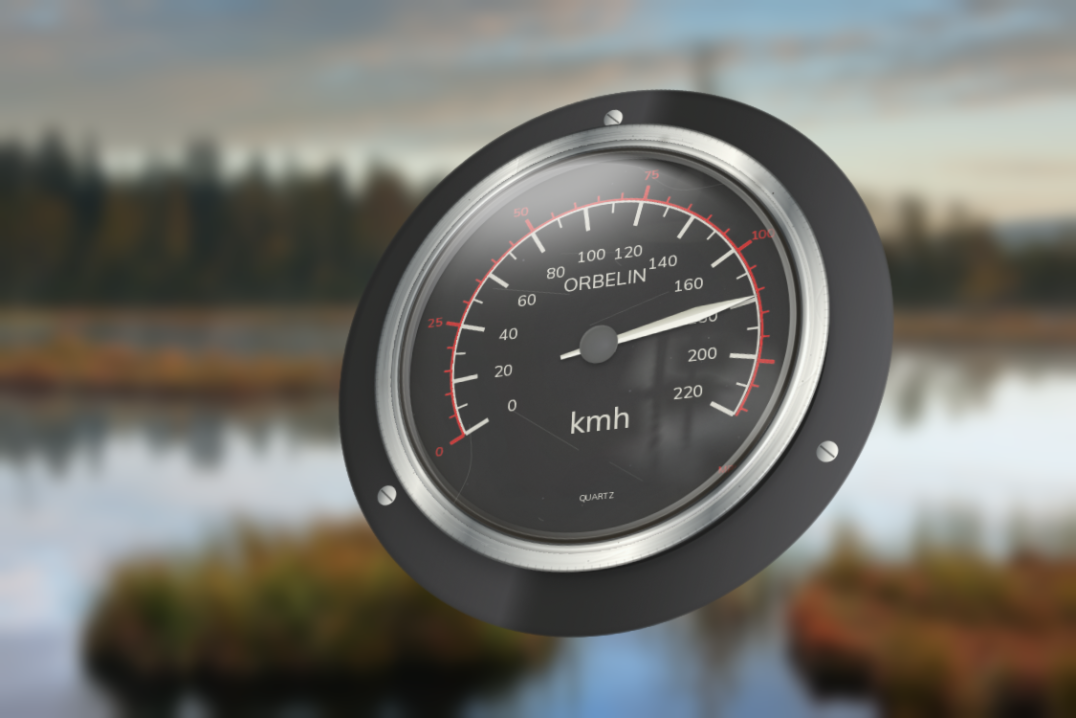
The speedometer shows 180 km/h
